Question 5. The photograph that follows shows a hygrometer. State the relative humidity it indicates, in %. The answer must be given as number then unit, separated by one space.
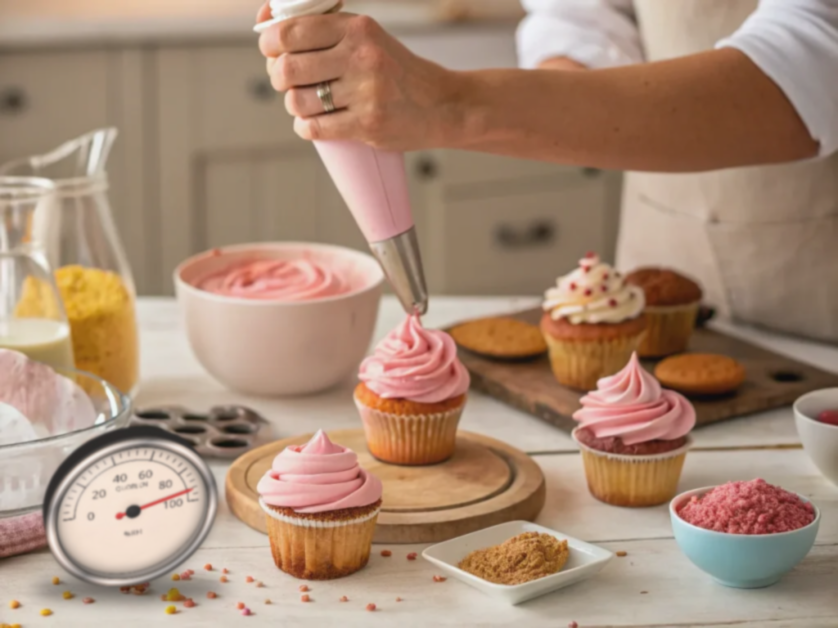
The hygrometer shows 92 %
